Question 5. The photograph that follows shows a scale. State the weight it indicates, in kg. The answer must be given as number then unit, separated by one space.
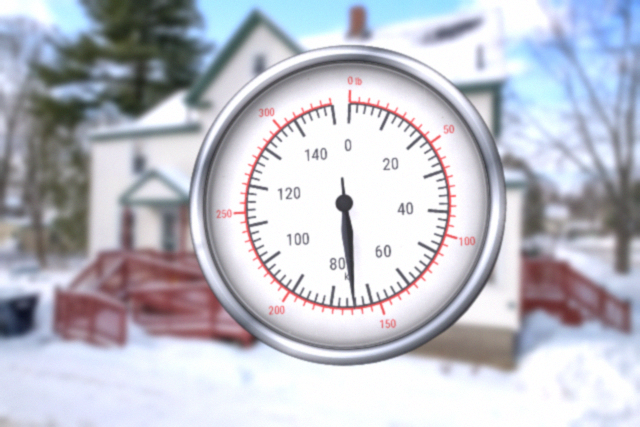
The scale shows 74 kg
